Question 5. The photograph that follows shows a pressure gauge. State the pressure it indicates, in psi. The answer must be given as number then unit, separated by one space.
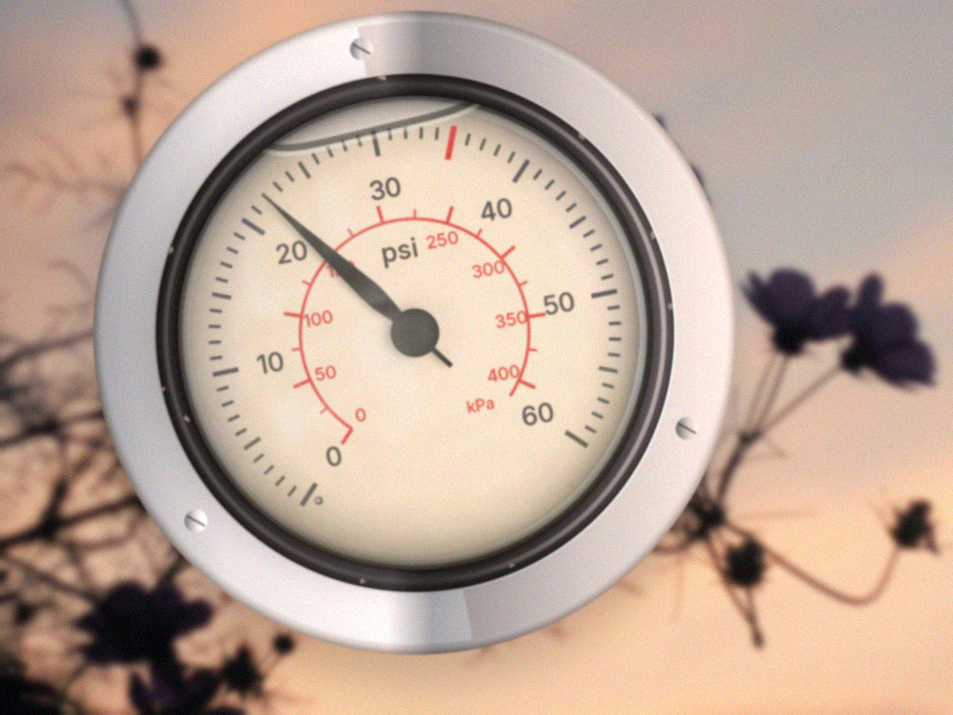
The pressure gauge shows 22 psi
